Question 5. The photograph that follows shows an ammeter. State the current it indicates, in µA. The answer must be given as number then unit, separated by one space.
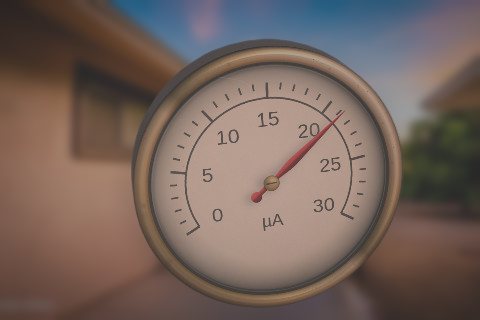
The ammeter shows 21 µA
